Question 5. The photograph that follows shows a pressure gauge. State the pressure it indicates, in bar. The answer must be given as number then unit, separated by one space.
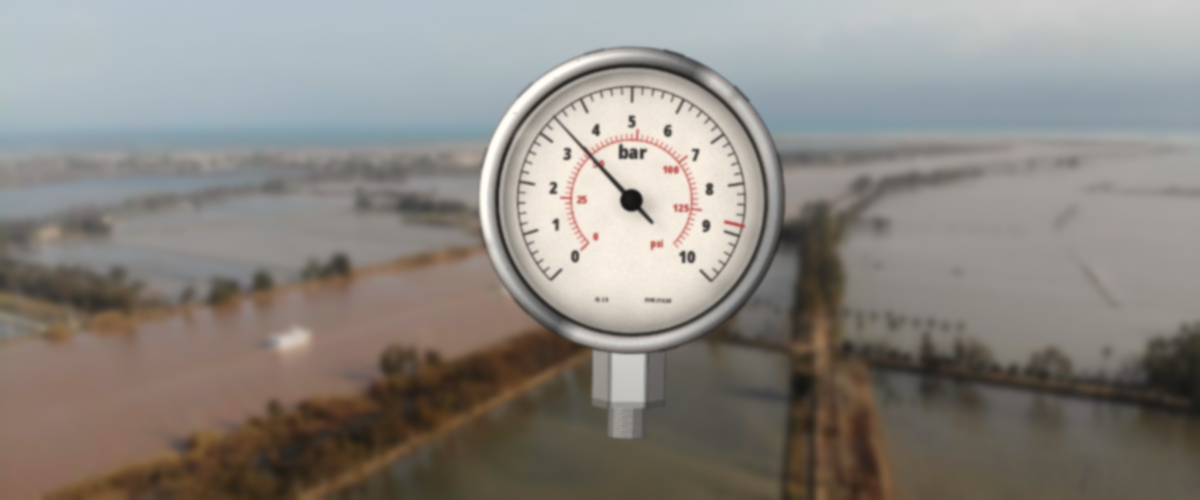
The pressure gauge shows 3.4 bar
